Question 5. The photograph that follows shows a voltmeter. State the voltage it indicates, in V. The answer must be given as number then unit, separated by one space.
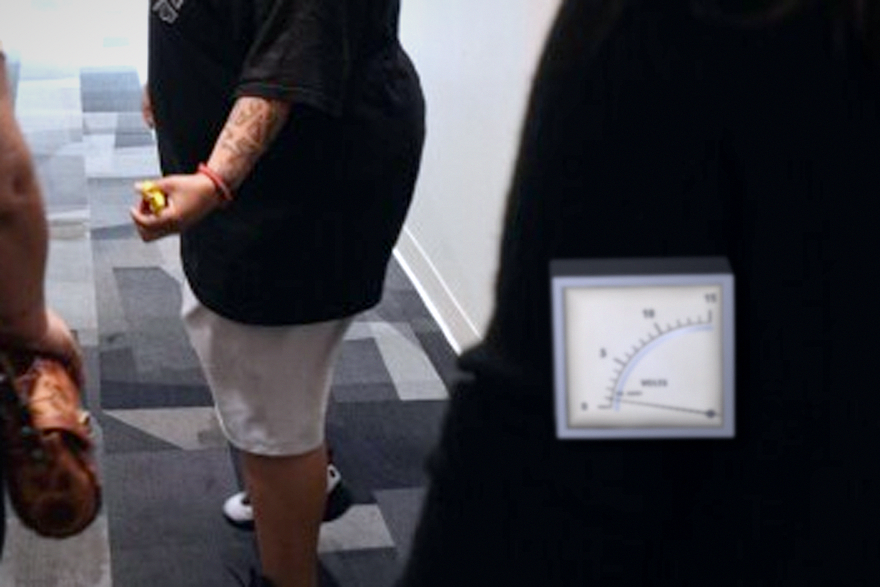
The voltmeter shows 1 V
